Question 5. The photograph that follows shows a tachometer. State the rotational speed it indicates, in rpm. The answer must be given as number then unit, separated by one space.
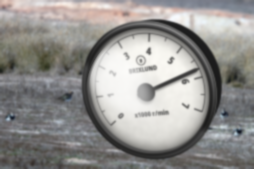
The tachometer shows 5750 rpm
